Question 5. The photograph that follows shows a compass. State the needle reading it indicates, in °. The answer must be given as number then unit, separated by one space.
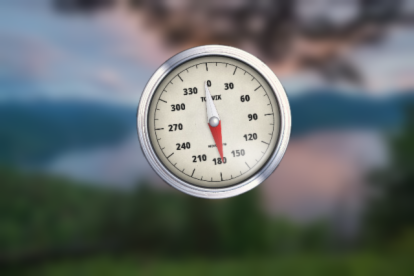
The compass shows 175 °
